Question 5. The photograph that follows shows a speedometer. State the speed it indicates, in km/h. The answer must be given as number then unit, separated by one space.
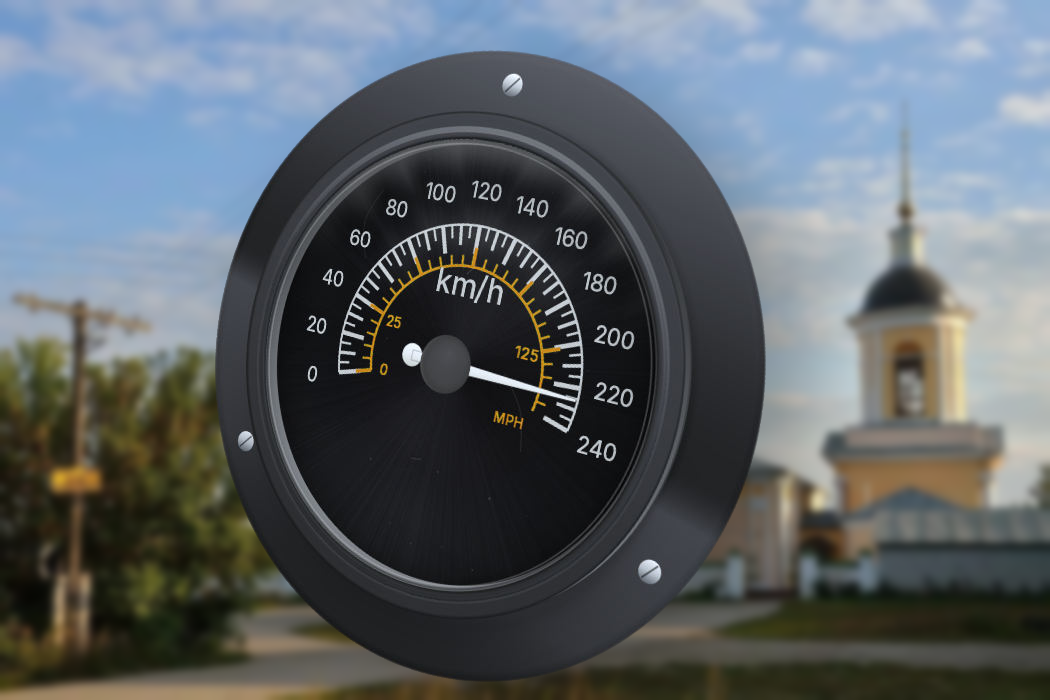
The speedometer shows 225 km/h
